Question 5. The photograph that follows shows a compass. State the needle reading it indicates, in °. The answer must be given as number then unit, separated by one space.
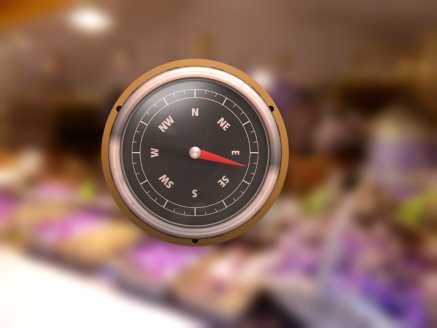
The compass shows 105 °
